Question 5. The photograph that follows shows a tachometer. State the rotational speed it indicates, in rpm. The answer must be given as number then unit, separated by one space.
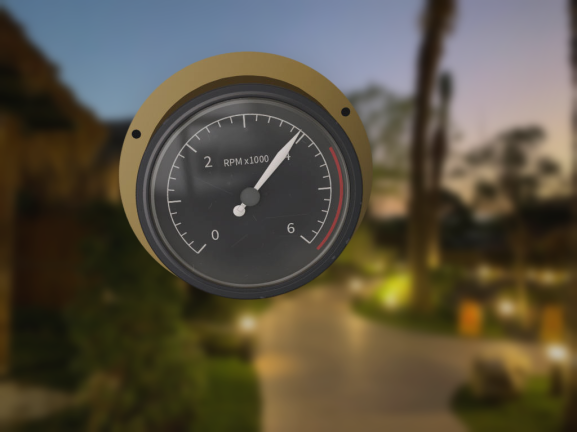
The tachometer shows 3900 rpm
